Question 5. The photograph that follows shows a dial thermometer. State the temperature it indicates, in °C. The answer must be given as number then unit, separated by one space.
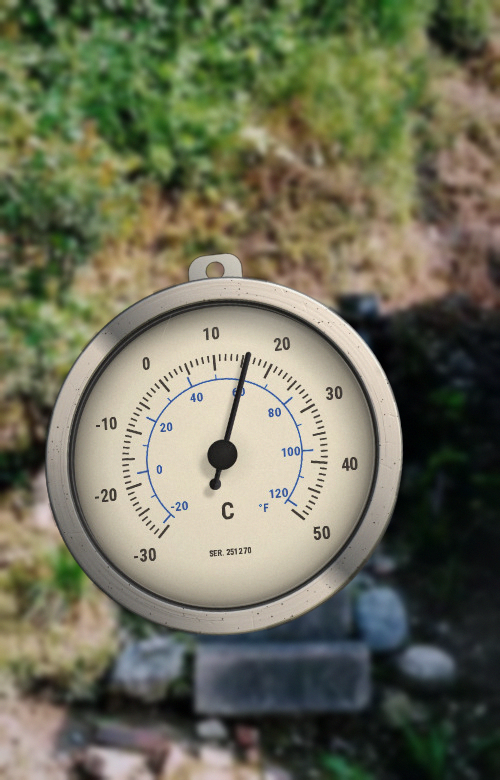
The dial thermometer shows 16 °C
